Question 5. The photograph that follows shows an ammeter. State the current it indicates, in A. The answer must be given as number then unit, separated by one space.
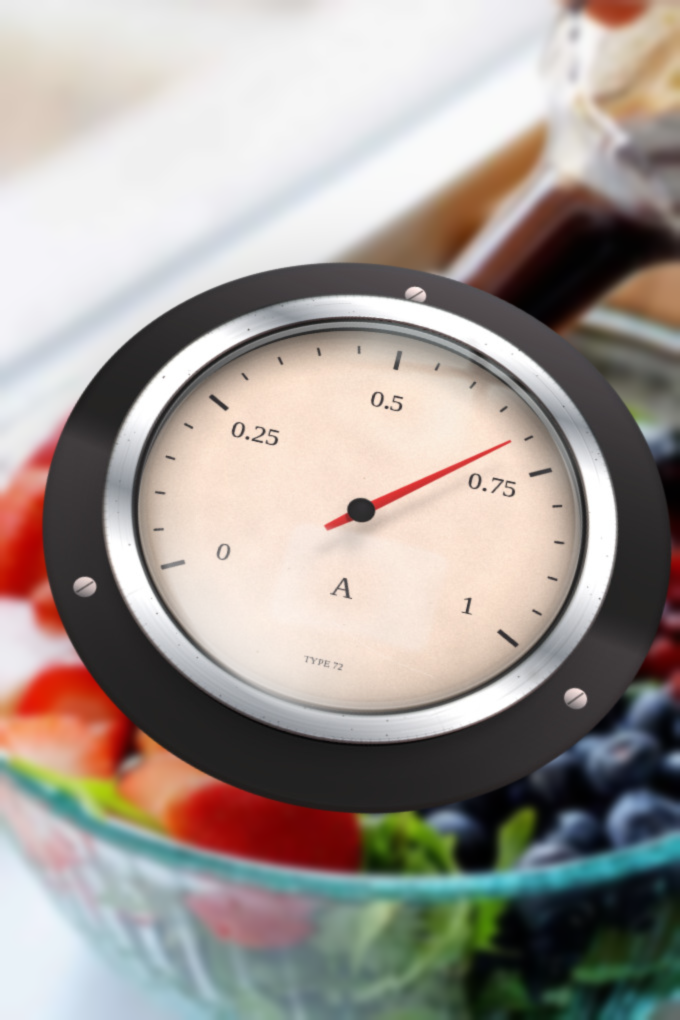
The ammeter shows 0.7 A
